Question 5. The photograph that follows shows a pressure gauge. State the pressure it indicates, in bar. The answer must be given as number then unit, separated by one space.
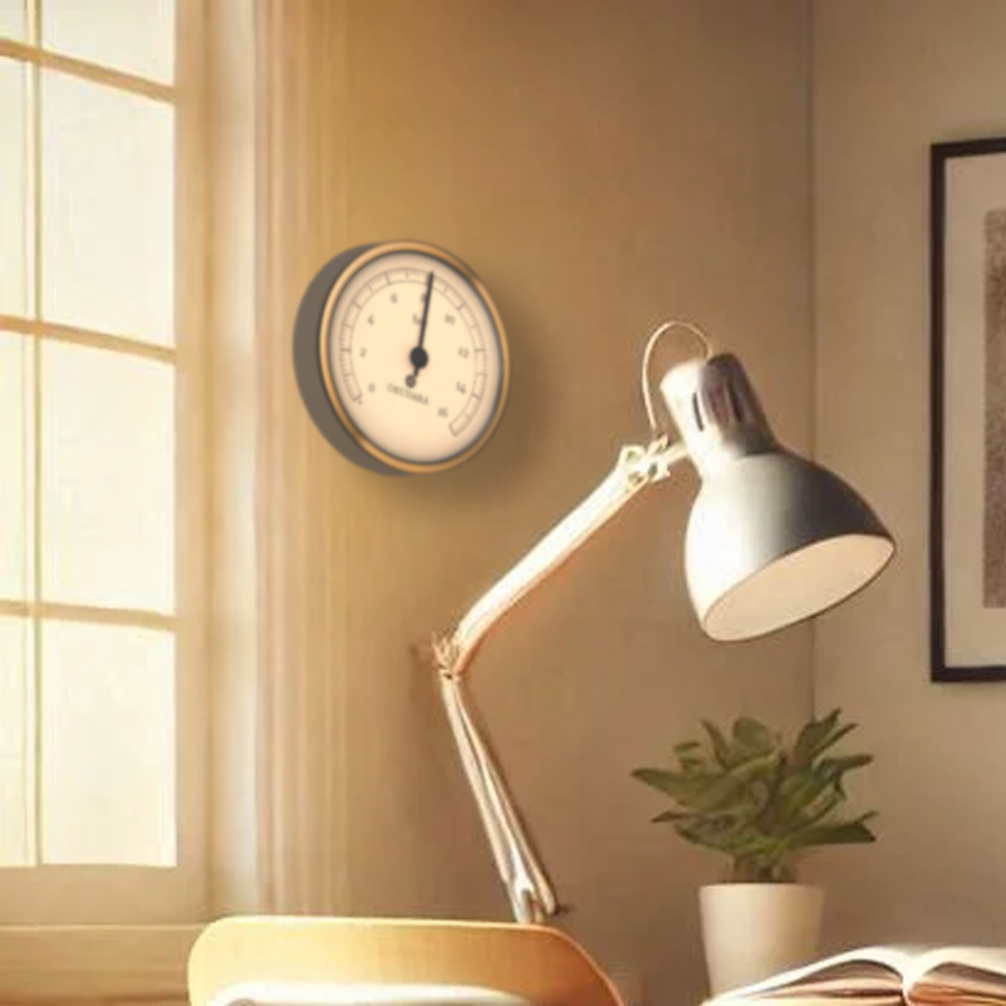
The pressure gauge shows 8 bar
